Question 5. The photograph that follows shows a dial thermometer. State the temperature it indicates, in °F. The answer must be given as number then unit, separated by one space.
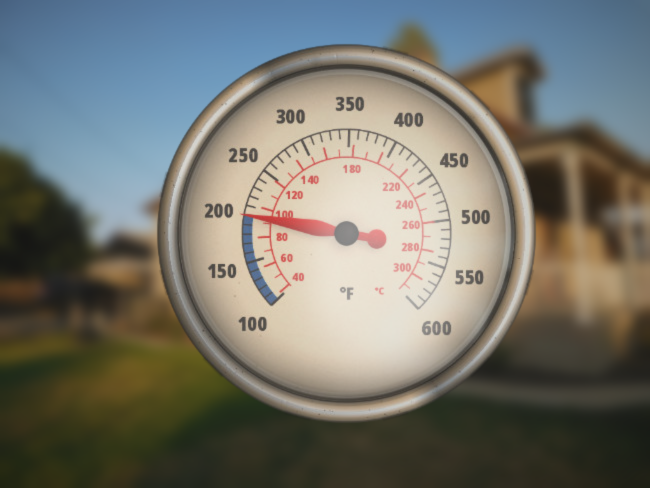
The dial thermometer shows 200 °F
